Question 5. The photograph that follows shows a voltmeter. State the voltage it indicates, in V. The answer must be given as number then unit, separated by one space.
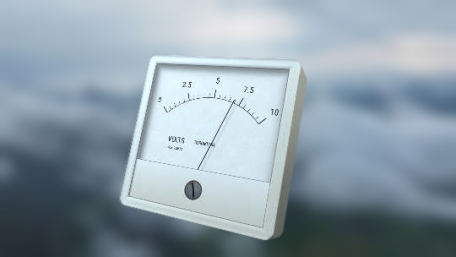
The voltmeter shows 7 V
